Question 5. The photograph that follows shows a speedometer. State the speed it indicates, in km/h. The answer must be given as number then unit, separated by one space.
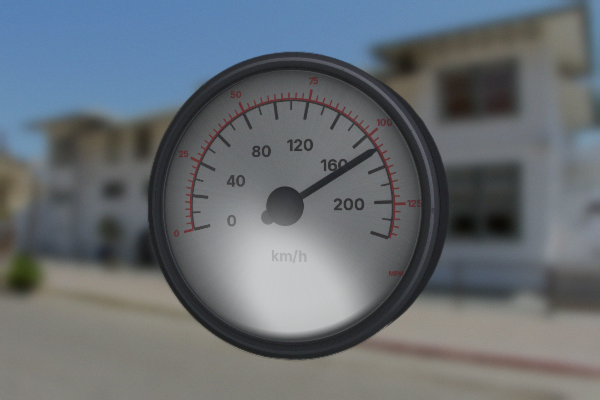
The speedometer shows 170 km/h
